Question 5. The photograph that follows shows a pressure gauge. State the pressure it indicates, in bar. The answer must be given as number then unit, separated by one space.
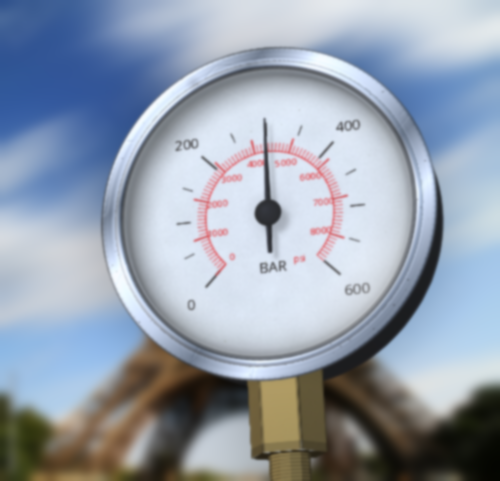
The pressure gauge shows 300 bar
